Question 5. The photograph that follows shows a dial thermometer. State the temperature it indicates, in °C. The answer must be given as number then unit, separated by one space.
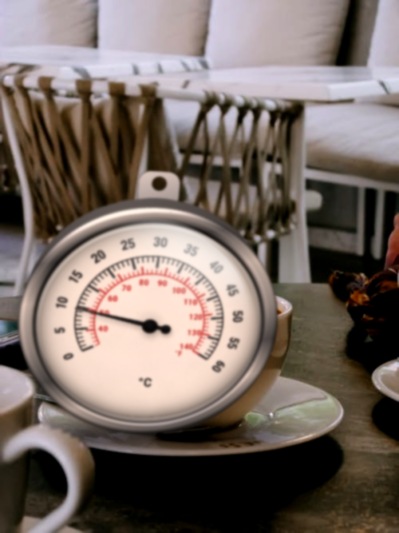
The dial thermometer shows 10 °C
